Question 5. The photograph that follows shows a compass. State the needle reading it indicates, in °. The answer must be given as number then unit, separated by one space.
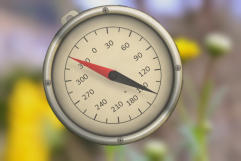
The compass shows 330 °
